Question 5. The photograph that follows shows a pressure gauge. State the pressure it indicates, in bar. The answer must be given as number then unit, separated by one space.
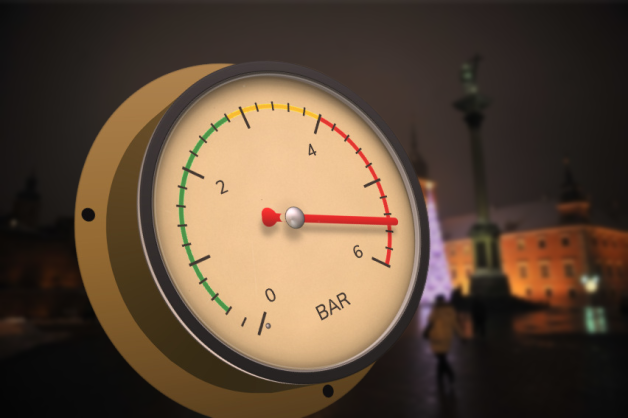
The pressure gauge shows 5.5 bar
